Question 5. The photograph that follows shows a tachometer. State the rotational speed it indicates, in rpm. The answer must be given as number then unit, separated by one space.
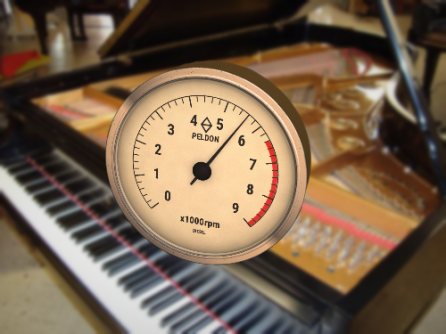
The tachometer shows 5600 rpm
